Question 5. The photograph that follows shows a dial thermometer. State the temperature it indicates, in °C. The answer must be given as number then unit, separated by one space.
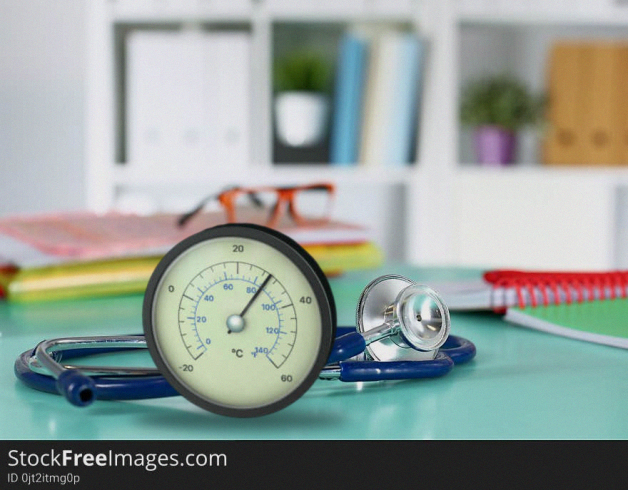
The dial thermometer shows 30 °C
